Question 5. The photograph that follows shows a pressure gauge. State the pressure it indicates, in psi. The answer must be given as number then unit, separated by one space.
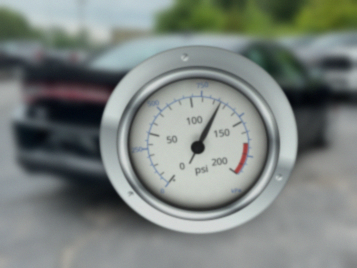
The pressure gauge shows 125 psi
